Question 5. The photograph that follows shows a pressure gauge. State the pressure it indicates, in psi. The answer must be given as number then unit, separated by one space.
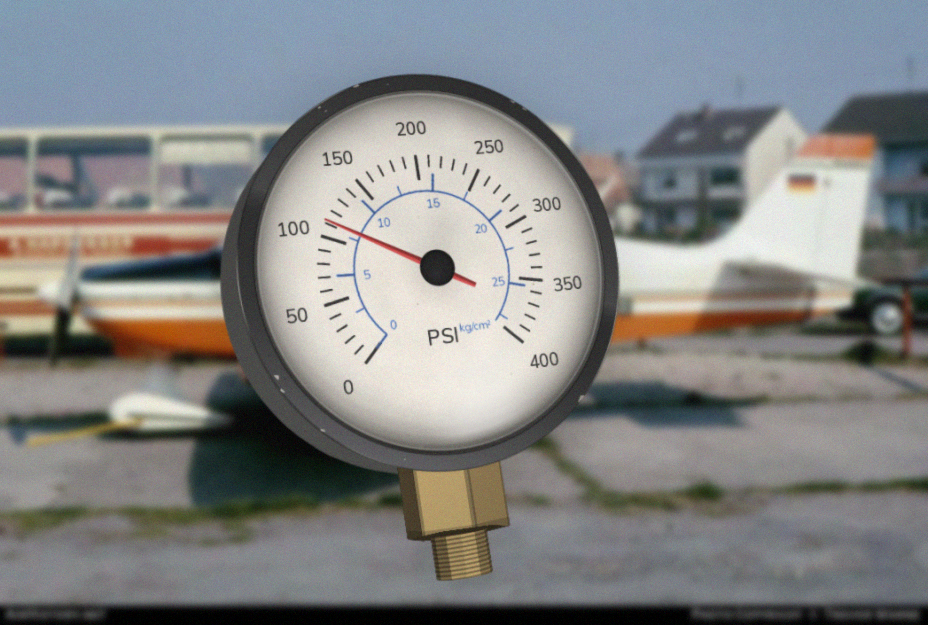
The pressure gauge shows 110 psi
